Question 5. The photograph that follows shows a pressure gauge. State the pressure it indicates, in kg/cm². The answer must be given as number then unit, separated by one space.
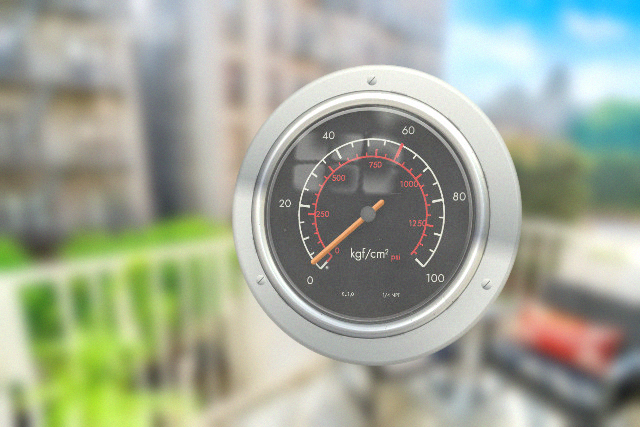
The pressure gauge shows 2.5 kg/cm²
